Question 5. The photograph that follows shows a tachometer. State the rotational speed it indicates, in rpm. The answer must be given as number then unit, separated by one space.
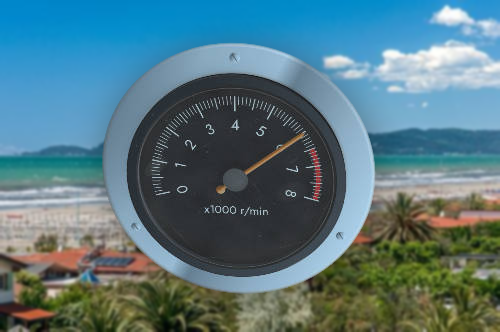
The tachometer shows 6000 rpm
